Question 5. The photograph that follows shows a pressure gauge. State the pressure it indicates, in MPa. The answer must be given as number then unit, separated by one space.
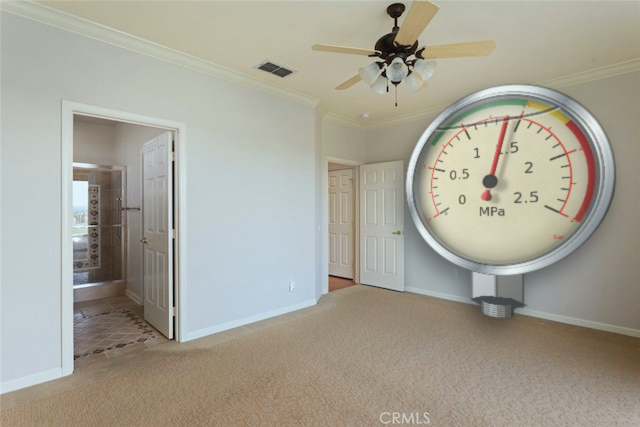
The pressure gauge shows 1.4 MPa
